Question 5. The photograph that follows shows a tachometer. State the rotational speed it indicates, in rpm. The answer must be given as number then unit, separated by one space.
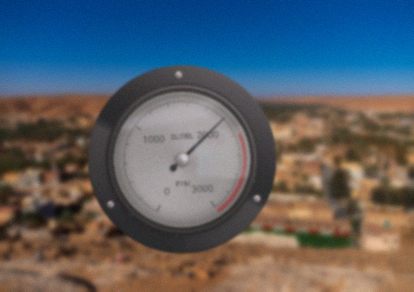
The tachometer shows 2000 rpm
